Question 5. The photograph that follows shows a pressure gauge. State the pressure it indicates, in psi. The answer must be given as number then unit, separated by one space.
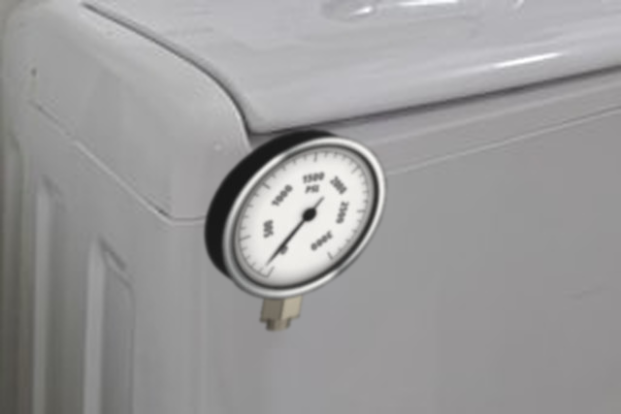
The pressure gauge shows 100 psi
